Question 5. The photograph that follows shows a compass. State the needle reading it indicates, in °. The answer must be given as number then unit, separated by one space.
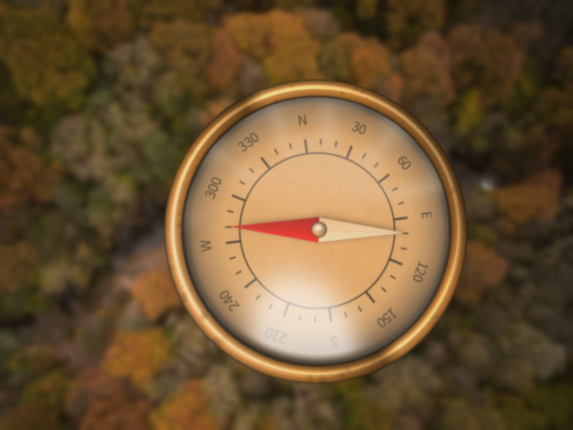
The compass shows 280 °
